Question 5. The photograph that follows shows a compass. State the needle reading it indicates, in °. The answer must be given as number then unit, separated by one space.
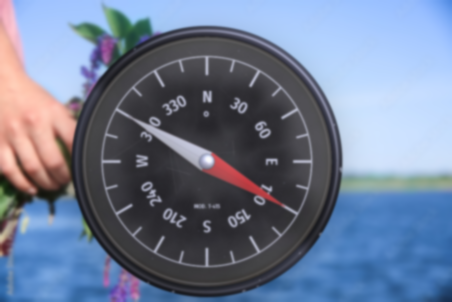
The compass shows 120 °
